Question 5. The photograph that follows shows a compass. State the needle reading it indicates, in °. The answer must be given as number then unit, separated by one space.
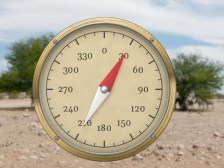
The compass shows 30 °
